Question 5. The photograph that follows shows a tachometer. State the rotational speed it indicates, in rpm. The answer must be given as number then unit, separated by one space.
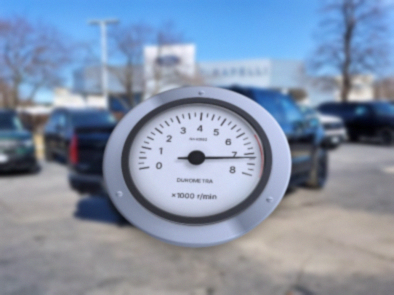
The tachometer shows 7250 rpm
